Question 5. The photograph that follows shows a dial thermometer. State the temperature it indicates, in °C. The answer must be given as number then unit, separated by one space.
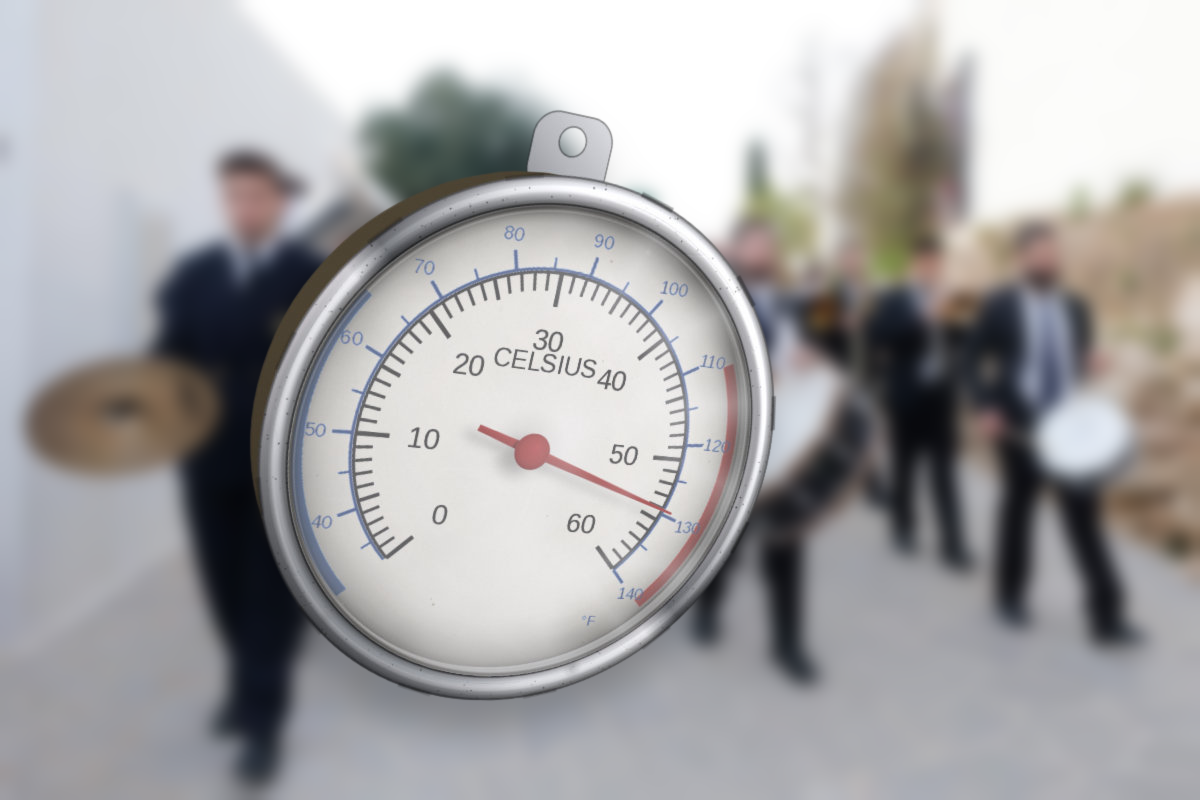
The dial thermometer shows 54 °C
